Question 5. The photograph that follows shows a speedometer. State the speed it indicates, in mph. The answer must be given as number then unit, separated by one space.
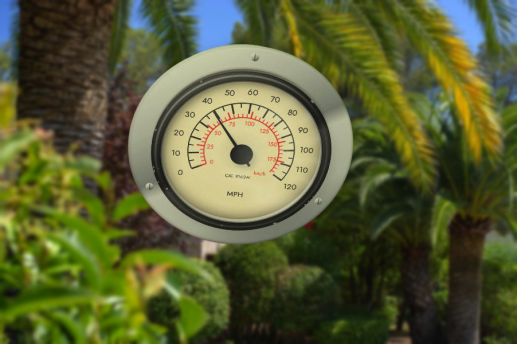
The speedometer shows 40 mph
